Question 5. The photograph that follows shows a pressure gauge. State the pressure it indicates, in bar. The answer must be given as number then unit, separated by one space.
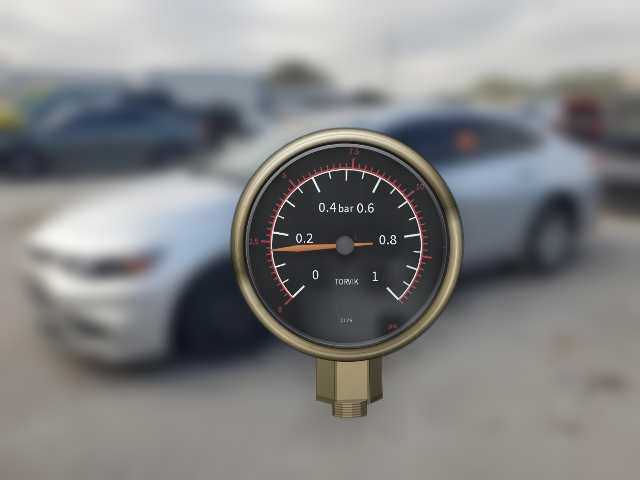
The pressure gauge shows 0.15 bar
